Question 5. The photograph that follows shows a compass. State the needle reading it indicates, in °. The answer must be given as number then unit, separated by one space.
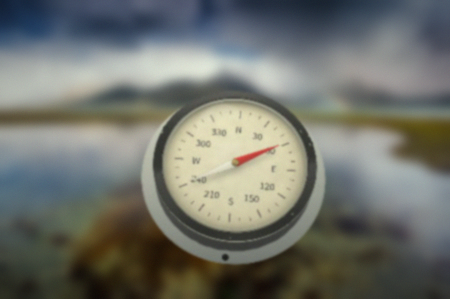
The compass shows 60 °
